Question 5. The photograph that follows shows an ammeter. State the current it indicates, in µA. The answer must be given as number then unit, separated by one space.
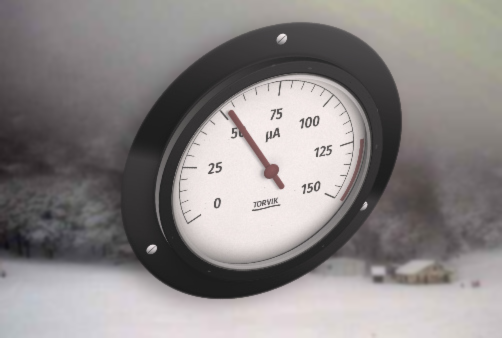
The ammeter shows 52.5 µA
